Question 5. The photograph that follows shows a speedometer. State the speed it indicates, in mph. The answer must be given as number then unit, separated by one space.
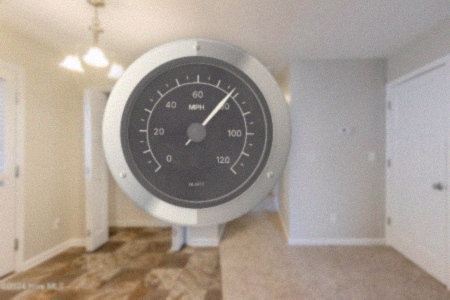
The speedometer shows 77.5 mph
